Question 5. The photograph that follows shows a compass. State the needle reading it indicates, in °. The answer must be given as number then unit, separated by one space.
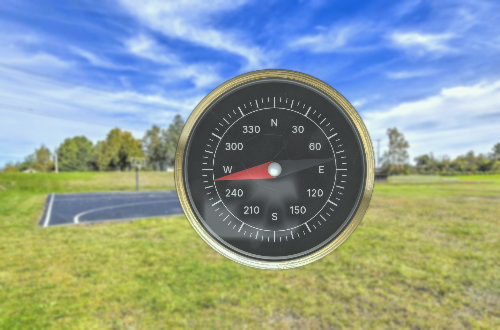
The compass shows 260 °
